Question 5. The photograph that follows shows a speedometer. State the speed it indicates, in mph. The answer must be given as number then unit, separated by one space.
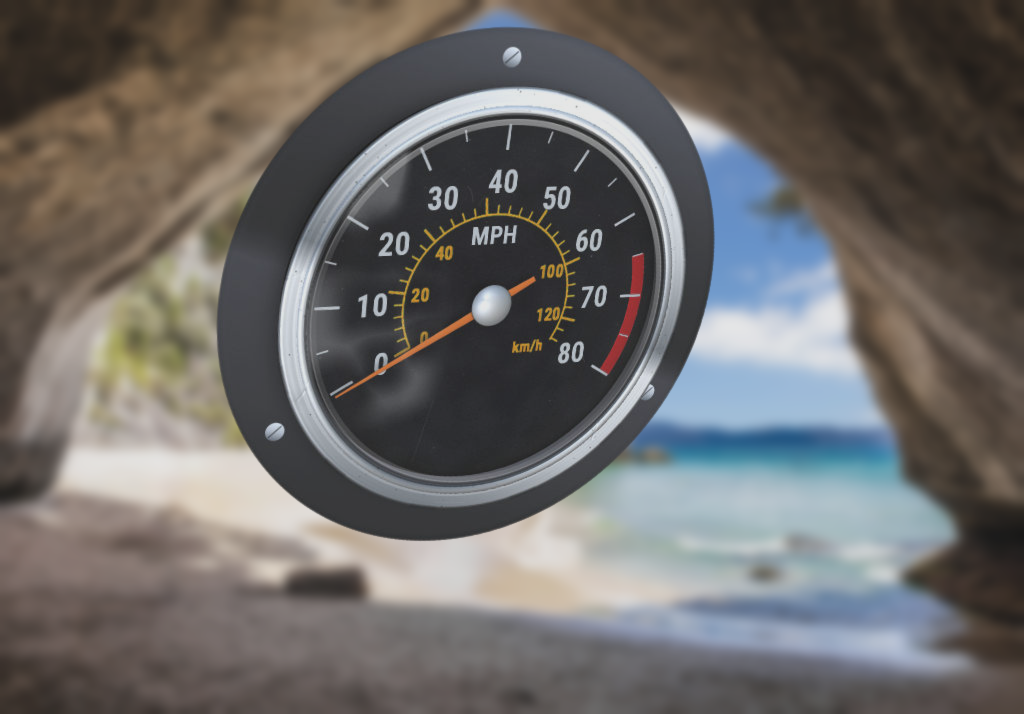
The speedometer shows 0 mph
